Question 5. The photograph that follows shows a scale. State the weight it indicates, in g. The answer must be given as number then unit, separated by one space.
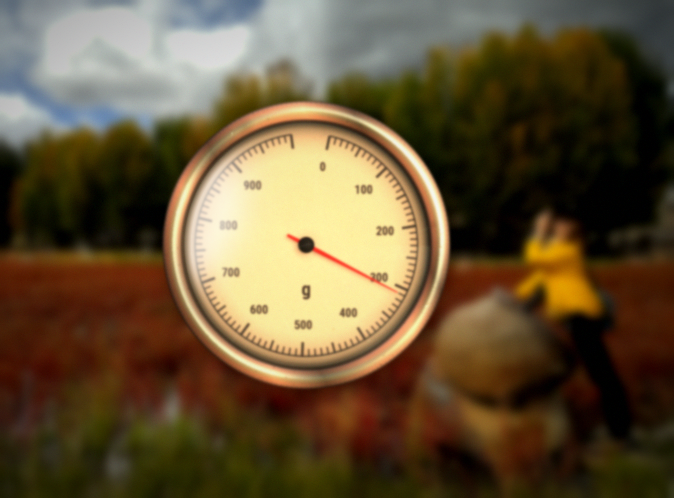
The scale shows 310 g
